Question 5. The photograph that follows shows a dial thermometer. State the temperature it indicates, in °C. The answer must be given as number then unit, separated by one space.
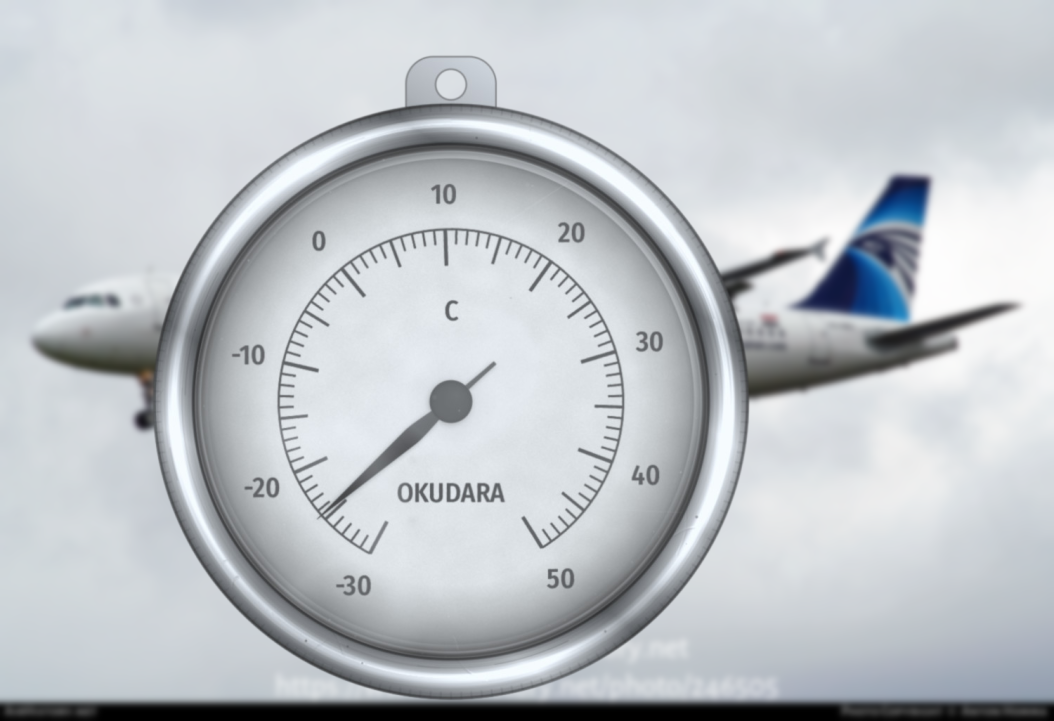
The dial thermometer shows -24.5 °C
